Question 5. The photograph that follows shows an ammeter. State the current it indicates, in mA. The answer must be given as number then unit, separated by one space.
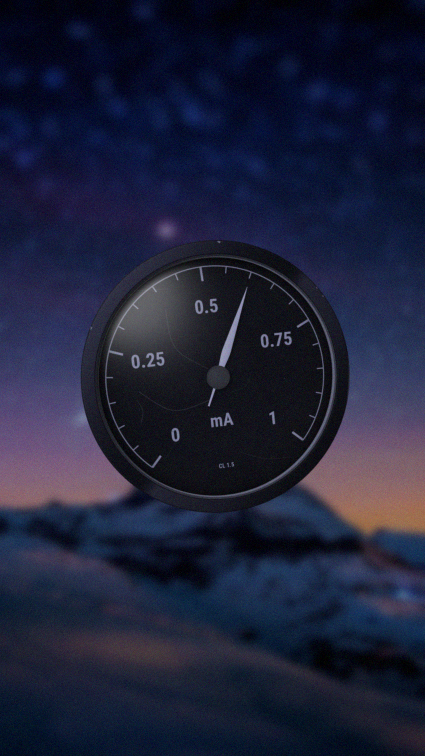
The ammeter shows 0.6 mA
